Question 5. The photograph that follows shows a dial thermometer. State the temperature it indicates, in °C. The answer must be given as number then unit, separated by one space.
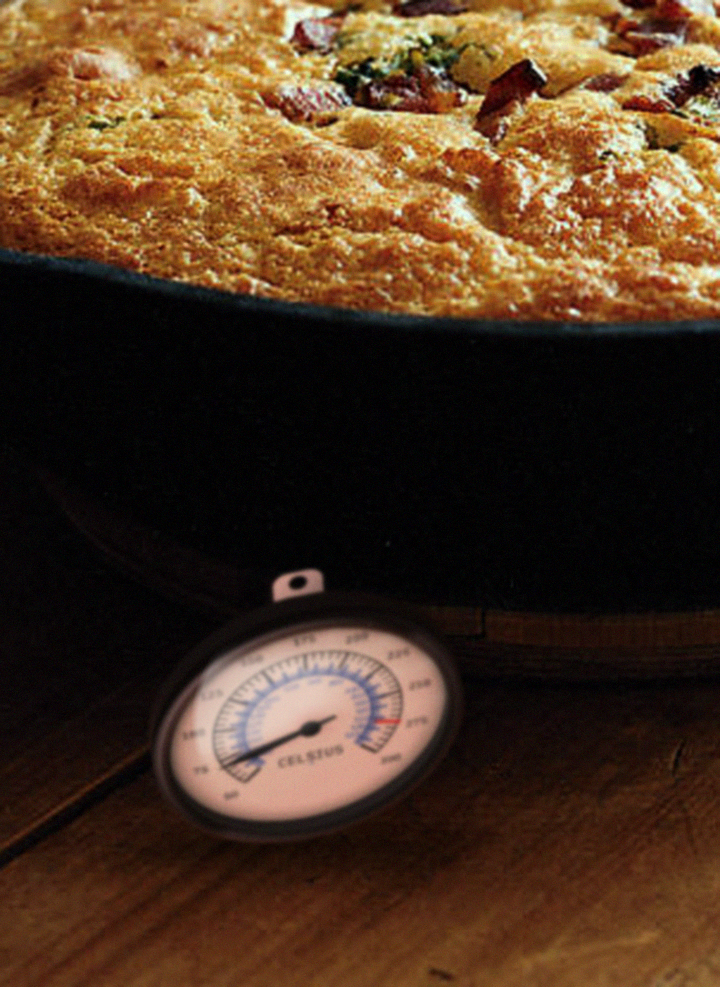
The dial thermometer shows 75 °C
